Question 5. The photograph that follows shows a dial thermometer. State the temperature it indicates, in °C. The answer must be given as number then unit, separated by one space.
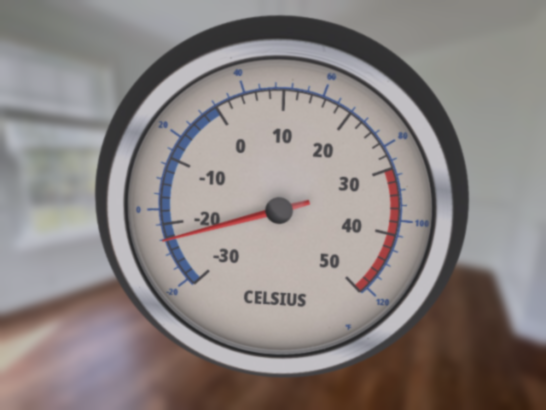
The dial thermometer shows -22 °C
